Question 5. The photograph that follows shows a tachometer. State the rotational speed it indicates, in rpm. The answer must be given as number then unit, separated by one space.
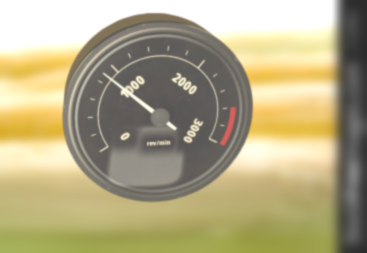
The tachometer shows 900 rpm
